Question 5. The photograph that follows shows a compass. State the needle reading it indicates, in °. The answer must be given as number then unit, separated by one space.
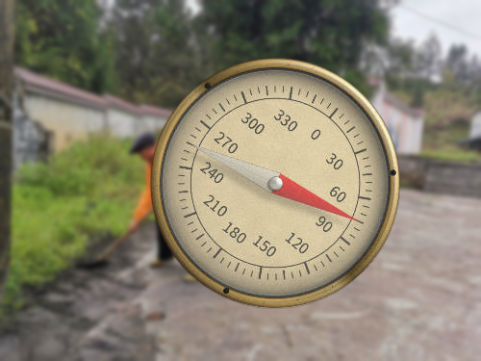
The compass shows 75 °
